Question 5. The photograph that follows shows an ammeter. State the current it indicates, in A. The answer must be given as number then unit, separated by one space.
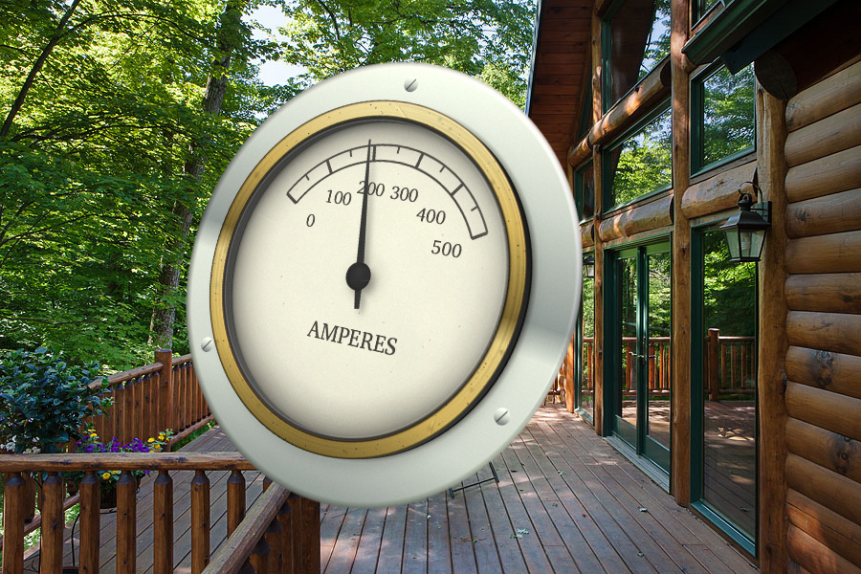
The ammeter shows 200 A
